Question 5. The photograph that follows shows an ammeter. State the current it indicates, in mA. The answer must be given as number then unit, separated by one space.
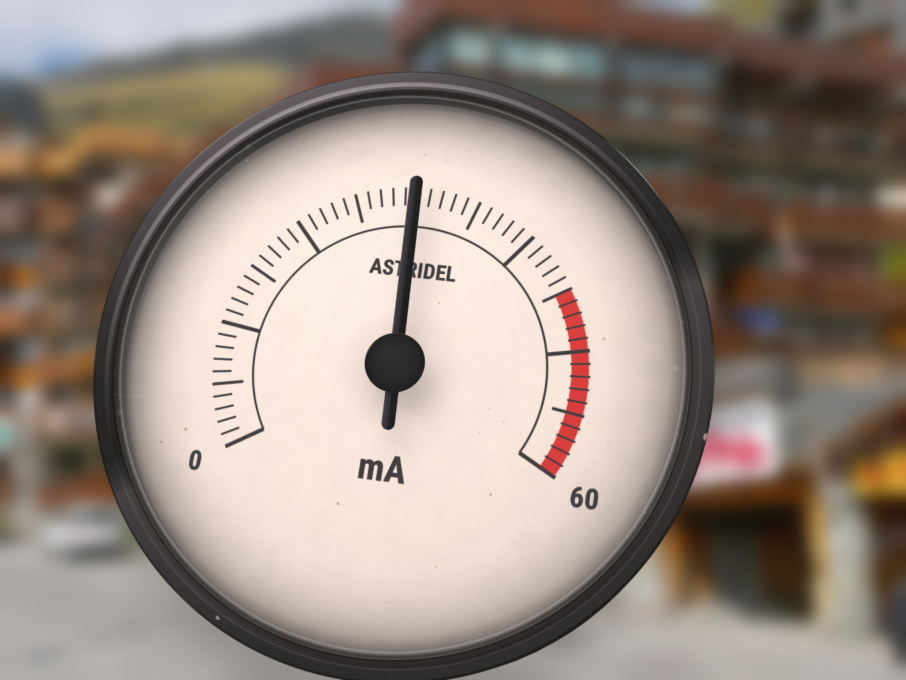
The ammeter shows 30 mA
